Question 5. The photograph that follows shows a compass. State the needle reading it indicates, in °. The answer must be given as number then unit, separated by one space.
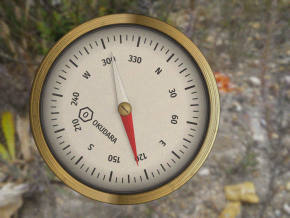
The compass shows 125 °
